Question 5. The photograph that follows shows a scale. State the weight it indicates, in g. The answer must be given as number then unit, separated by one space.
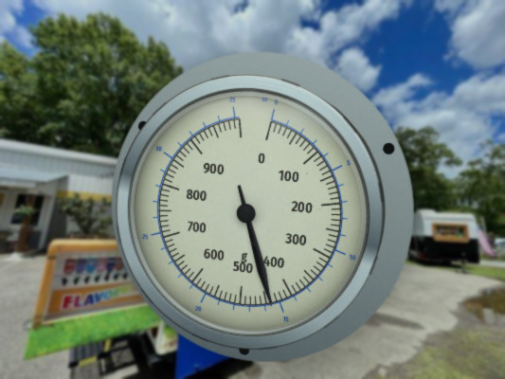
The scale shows 440 g
